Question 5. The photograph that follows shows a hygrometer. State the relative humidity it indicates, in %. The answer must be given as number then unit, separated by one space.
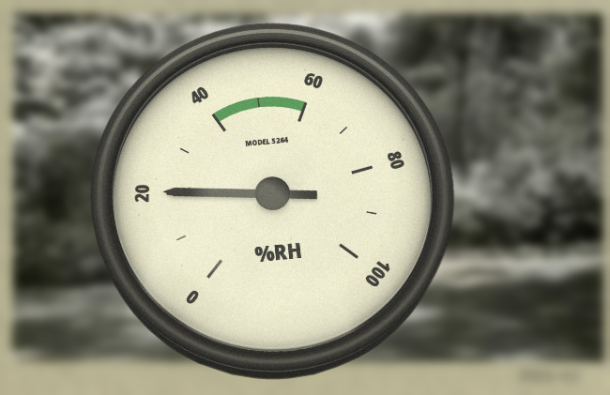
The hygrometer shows 20 %
